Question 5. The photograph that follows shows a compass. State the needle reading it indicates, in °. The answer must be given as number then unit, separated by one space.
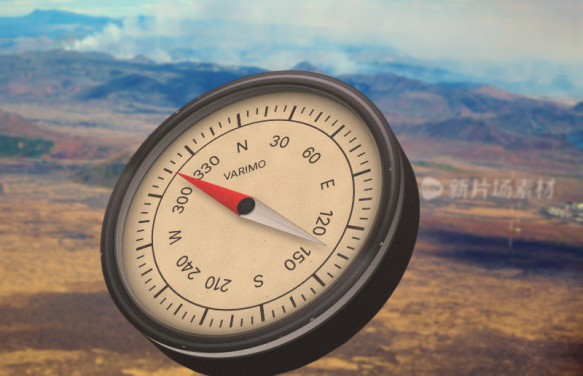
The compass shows 315 °
